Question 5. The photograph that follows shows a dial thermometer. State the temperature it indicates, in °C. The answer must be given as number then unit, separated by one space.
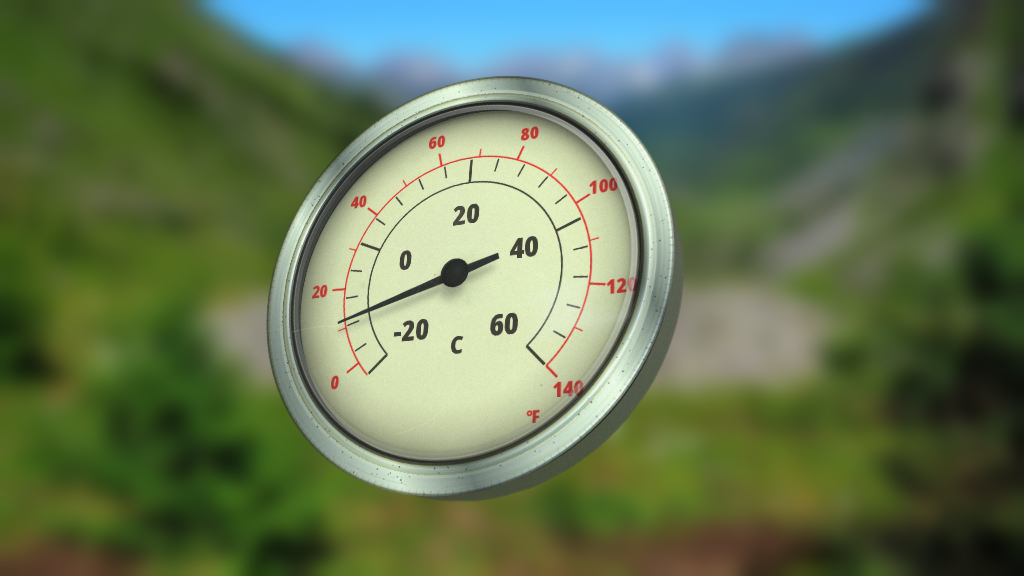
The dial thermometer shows -12 °C
